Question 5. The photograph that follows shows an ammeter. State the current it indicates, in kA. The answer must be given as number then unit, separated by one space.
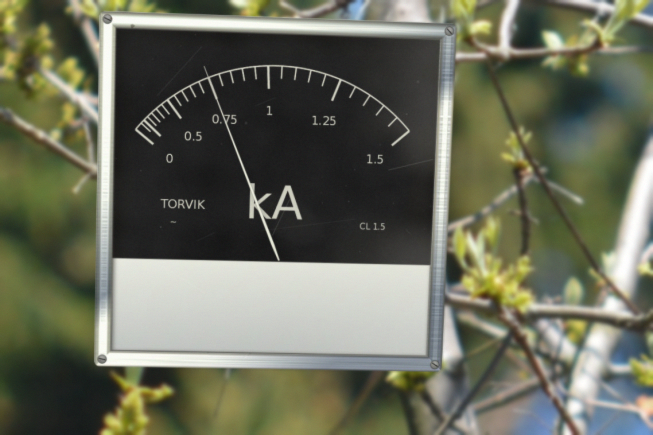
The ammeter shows 0.75 kA
